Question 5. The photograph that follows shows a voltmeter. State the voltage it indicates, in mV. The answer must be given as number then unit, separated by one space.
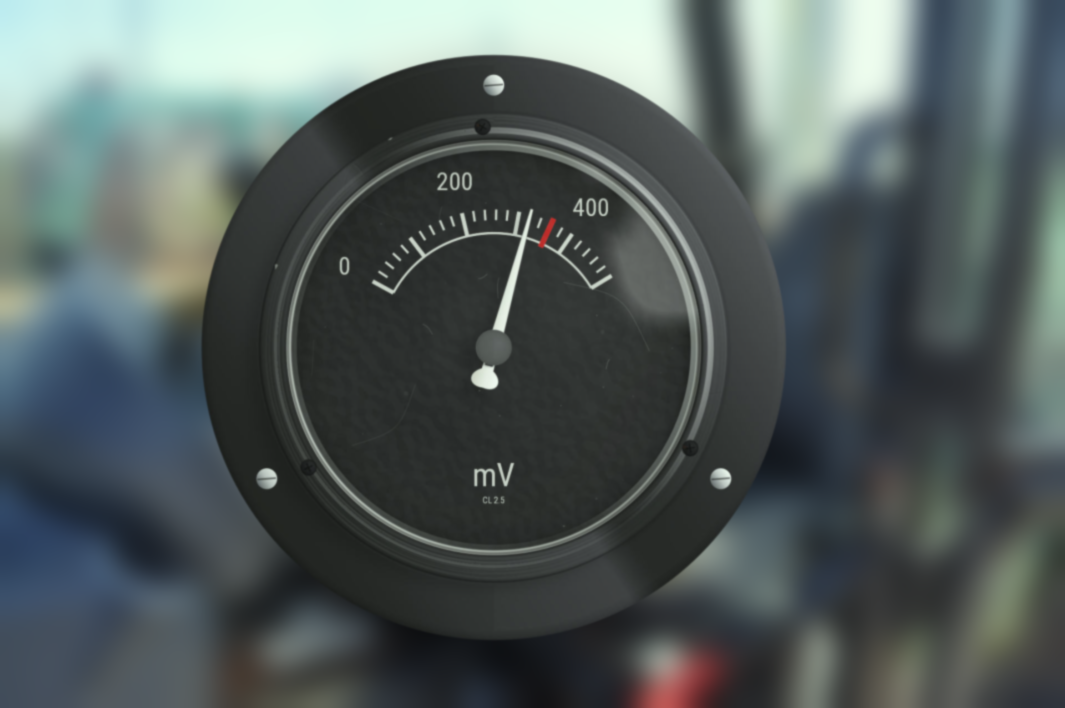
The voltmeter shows 320 mV
